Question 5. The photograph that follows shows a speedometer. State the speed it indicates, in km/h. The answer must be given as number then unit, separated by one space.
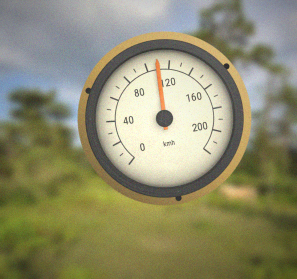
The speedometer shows 110 km/h
